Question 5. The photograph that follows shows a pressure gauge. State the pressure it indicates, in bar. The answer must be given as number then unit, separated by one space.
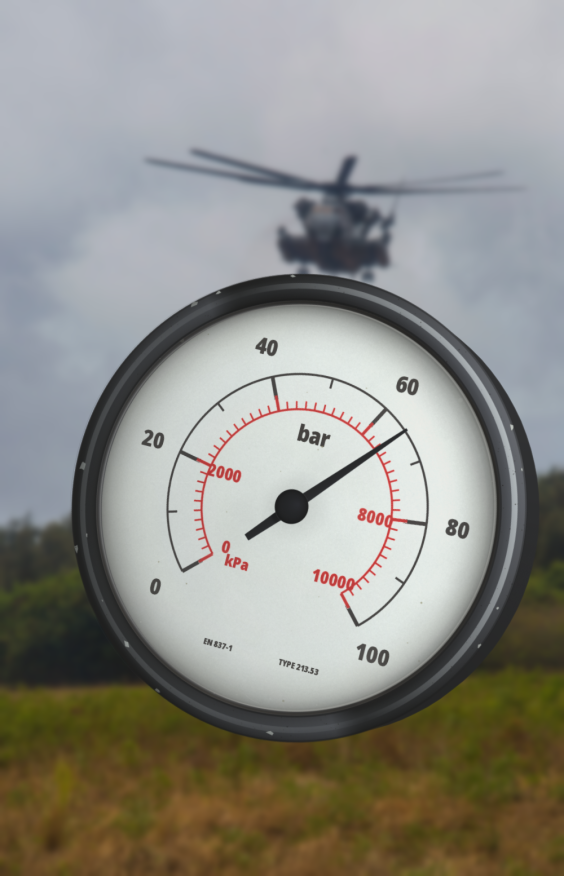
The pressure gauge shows 65 bar
